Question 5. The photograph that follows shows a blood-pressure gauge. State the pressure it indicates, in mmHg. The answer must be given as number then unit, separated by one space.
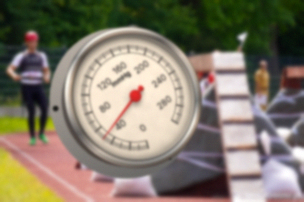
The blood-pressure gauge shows 50 mmHg
